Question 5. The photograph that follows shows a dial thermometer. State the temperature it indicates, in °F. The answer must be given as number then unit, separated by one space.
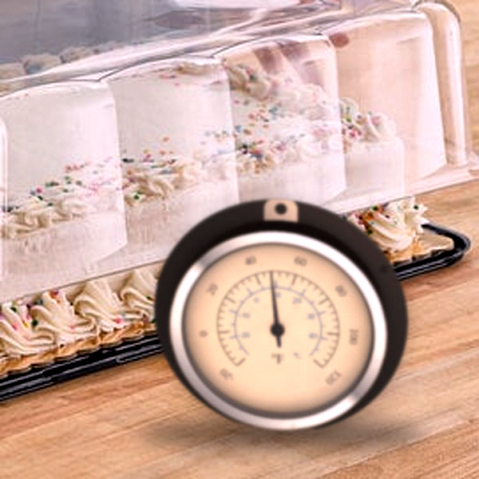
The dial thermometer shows 48 °F
